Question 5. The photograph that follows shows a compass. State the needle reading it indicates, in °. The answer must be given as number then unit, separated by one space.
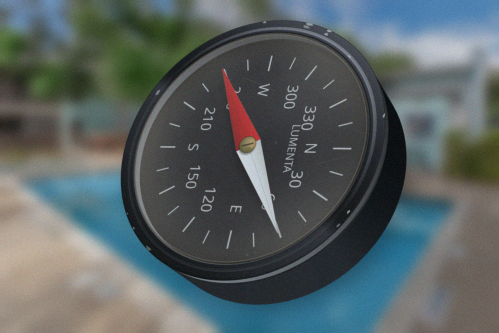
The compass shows 240 °
